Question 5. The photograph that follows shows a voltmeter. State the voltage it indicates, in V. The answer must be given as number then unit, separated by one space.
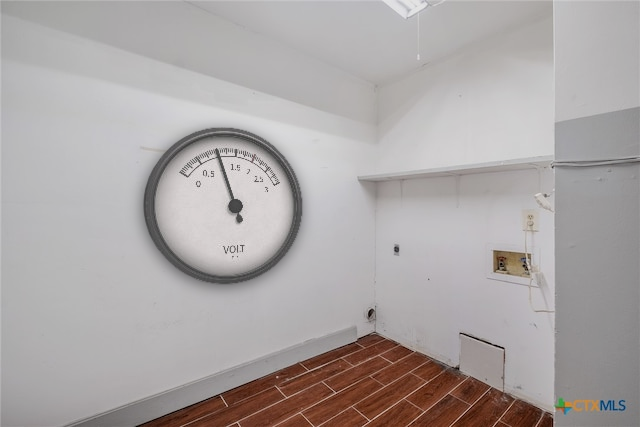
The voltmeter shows 1 V
